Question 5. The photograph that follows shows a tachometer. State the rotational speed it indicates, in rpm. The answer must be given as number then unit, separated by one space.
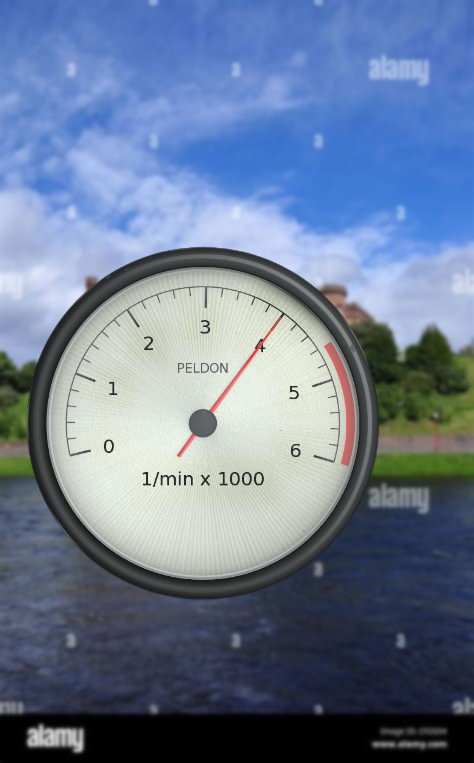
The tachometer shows 4000 rpm
